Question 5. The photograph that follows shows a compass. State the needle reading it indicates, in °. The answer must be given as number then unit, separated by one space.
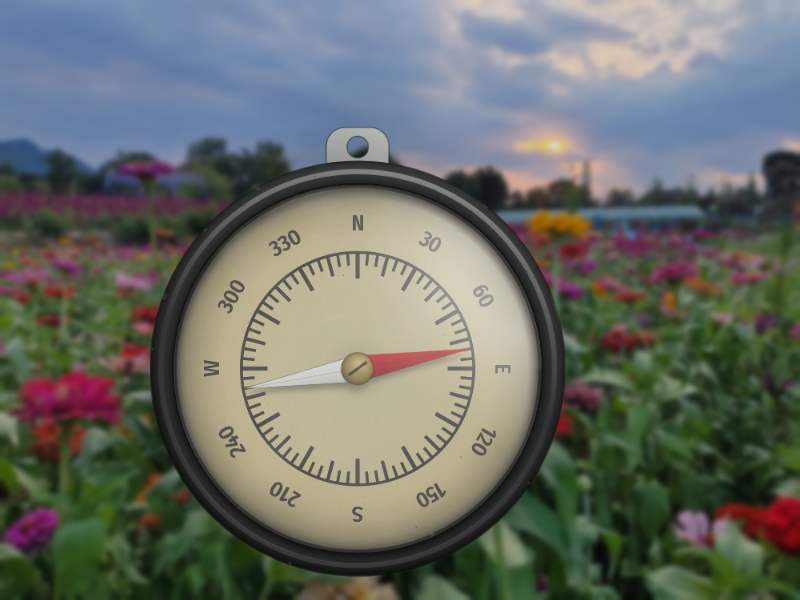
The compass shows 80 °
